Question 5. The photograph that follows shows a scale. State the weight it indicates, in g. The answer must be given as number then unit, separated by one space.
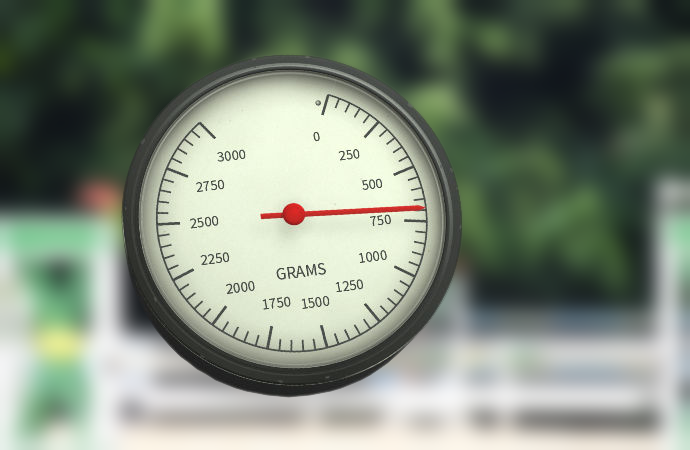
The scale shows 700 g
